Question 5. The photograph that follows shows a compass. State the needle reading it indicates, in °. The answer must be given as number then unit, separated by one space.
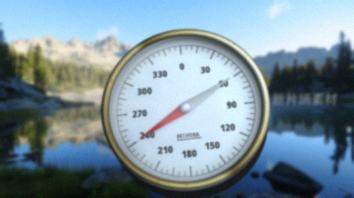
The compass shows 240 °
